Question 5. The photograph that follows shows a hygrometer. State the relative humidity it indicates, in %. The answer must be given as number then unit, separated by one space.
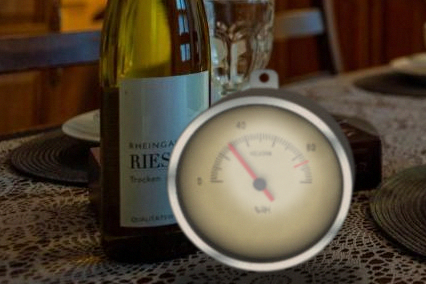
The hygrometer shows 30 %
